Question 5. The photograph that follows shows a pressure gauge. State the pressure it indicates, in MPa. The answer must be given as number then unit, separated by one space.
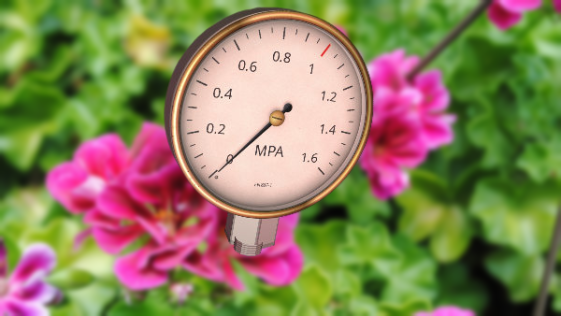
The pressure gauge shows 0 MPa
